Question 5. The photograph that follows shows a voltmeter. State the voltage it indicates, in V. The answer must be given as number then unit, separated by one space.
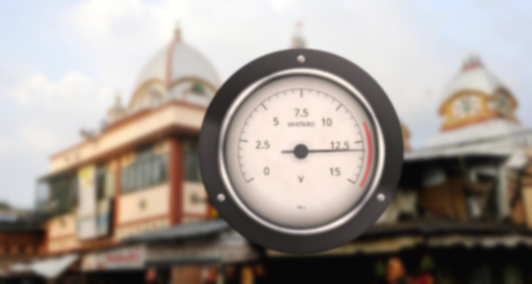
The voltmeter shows 13 V
